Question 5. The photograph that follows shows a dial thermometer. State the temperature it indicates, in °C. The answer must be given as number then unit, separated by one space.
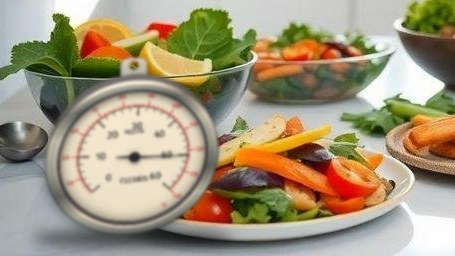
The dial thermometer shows 50 °C
